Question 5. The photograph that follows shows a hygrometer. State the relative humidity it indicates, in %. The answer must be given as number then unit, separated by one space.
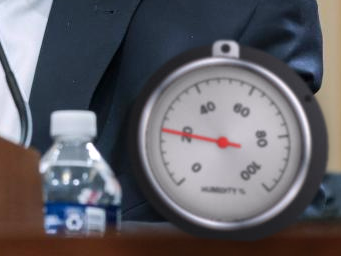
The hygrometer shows 20 %
